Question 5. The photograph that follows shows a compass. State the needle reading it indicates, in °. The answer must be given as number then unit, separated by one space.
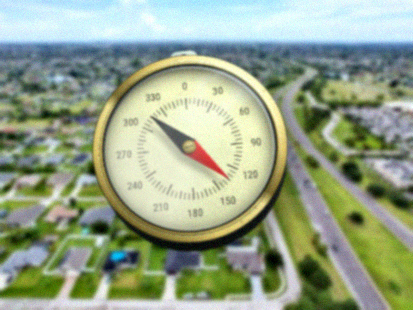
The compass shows 135 °
